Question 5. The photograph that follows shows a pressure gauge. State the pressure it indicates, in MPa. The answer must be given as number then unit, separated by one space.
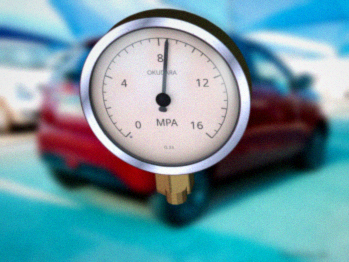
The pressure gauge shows 8.5 MPa
